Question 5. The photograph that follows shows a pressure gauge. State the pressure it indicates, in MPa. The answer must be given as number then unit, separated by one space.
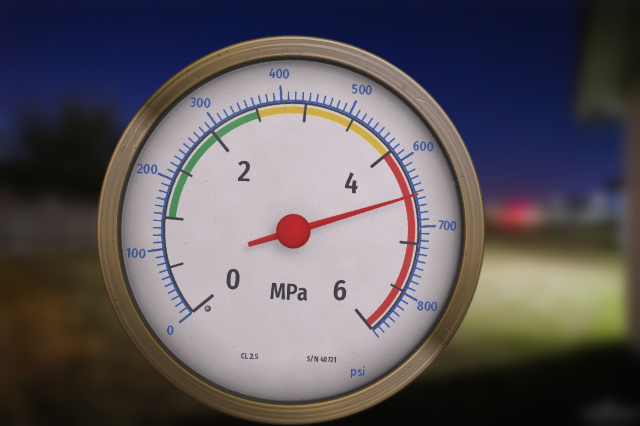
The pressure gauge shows 4.5 MPa
